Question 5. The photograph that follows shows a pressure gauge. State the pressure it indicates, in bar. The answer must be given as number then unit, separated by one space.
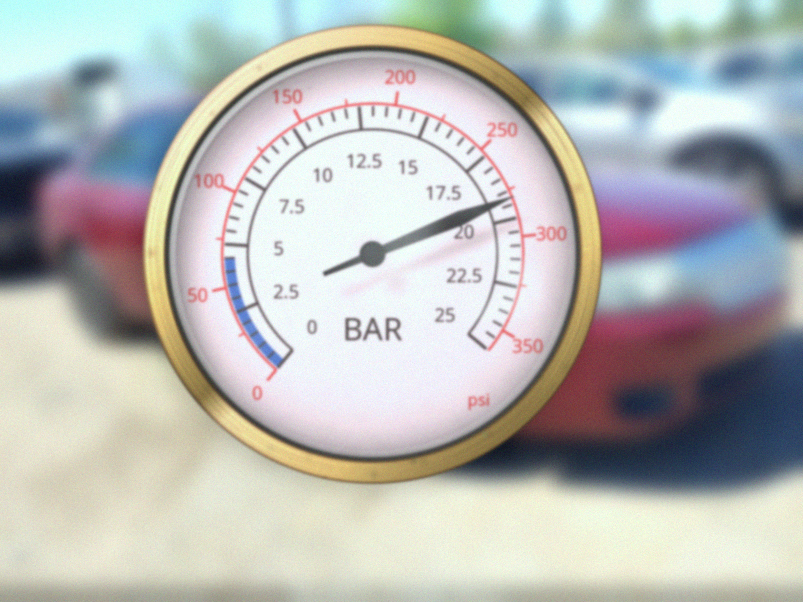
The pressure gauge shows 19.25 bar
